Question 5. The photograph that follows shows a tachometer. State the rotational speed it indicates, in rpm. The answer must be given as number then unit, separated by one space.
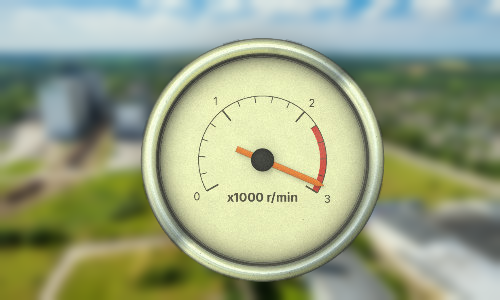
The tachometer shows 2900 rpm
